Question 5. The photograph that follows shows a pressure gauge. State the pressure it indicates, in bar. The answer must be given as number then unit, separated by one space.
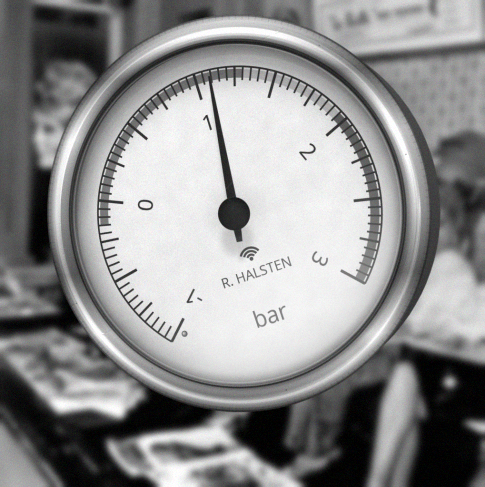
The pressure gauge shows 1.1 bar
